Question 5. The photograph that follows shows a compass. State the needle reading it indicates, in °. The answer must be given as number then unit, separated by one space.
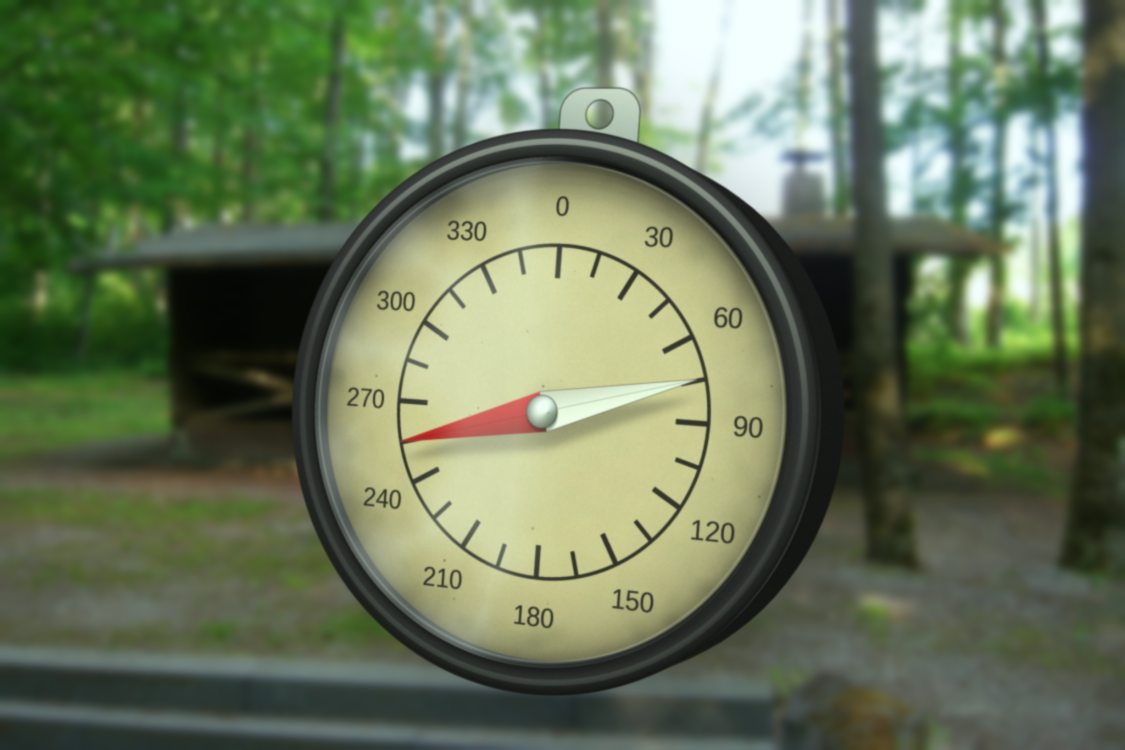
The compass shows 255 °
